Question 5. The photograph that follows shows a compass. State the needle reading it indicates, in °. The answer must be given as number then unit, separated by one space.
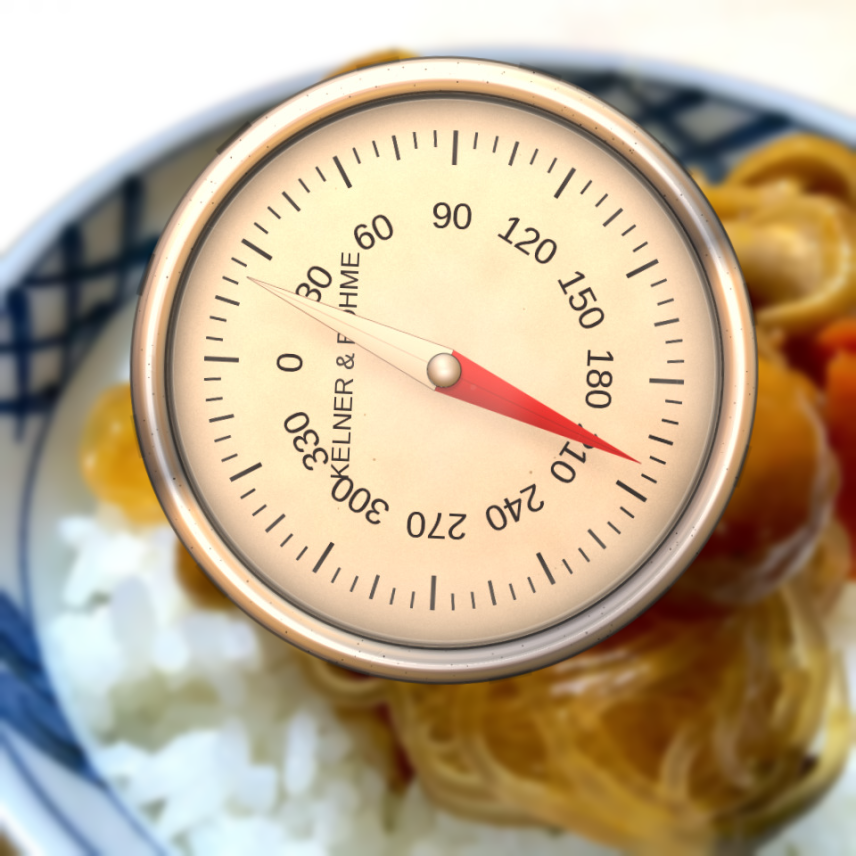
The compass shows 202.5 °
